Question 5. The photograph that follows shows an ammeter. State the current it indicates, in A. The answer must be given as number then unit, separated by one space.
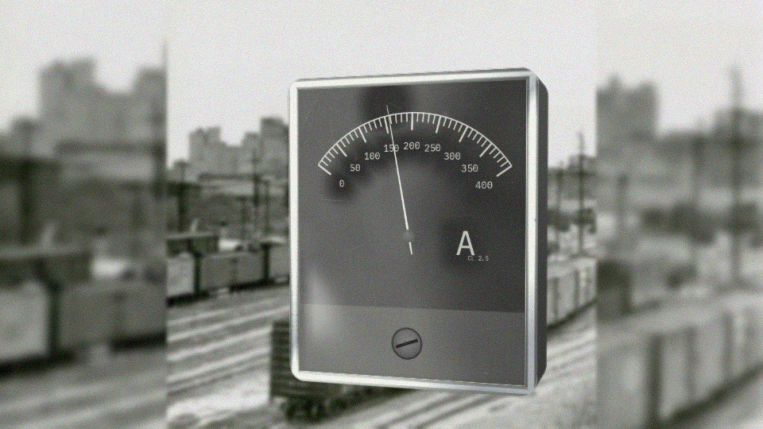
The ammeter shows 160 A
